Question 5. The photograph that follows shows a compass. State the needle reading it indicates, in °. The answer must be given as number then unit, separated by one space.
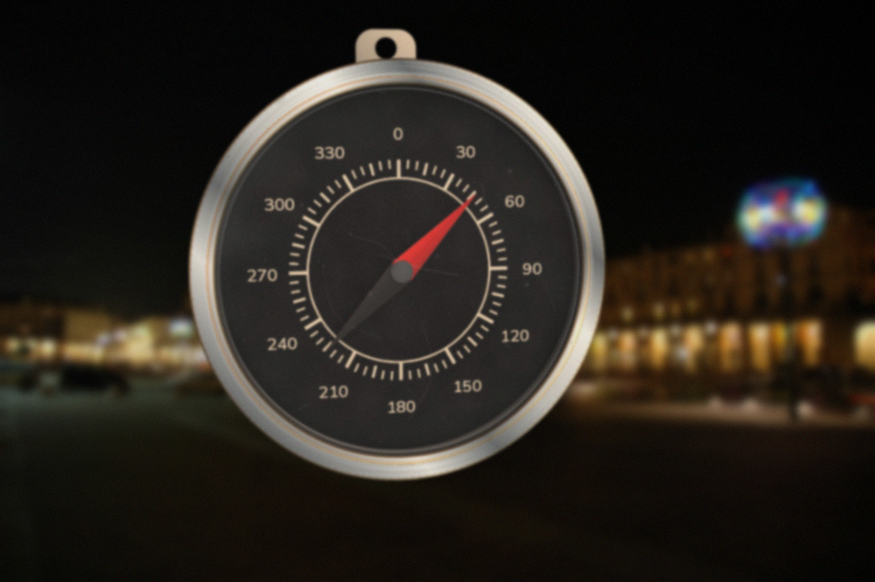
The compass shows 45 °
